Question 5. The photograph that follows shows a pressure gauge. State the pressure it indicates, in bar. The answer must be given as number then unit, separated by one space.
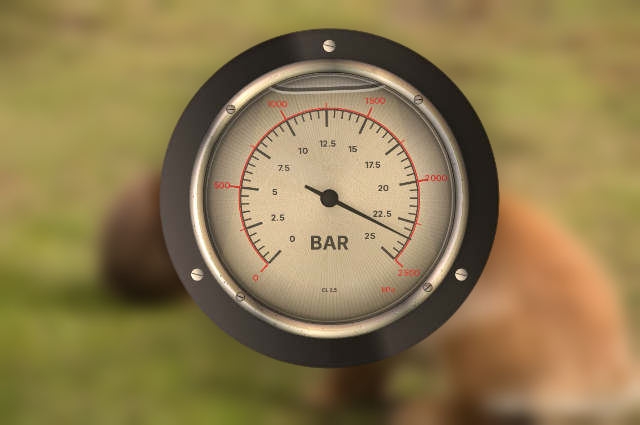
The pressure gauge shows 23.5 bar
